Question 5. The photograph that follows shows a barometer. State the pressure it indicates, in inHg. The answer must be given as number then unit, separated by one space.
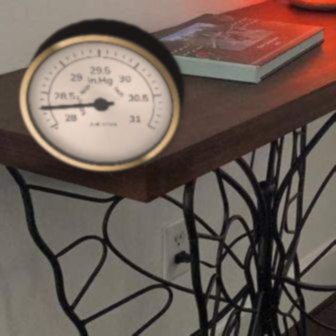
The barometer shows 28.3 inHg
